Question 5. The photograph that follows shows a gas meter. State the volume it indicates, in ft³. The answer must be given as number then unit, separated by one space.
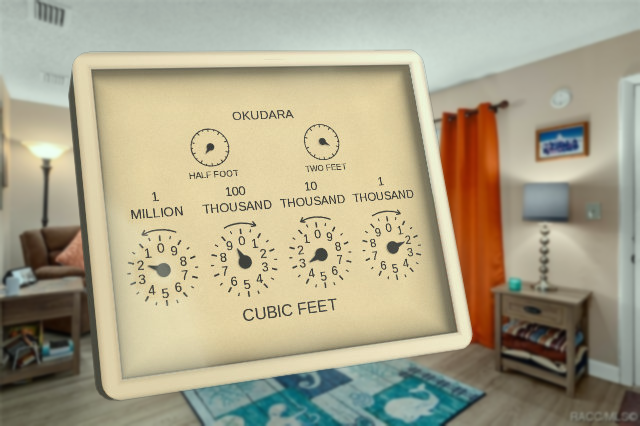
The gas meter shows 193200 ft³
